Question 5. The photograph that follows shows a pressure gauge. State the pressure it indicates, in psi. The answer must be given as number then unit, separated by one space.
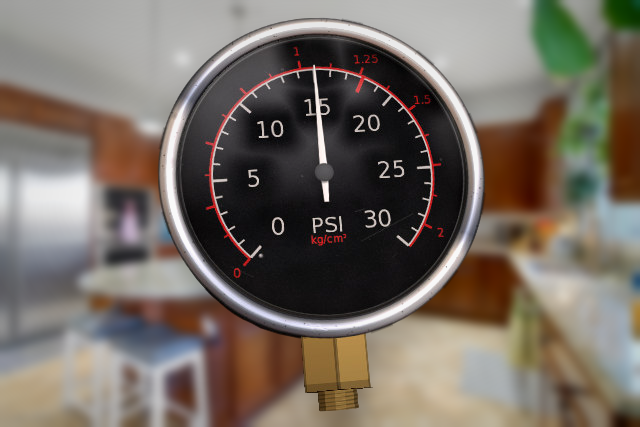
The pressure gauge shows 15 psi
